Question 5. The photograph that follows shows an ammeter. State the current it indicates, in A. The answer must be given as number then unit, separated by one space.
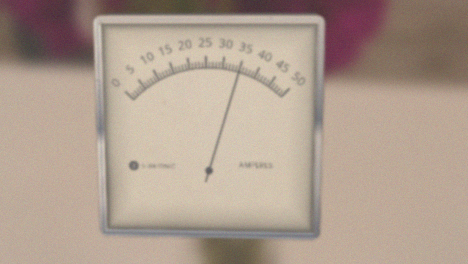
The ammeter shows 35 A
